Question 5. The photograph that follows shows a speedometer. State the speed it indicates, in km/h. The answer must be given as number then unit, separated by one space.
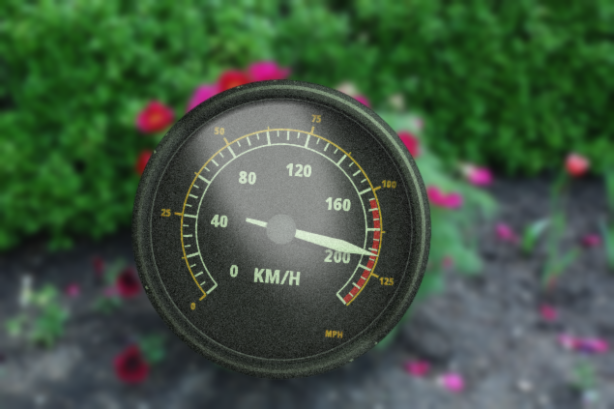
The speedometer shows 192.5 km/h
